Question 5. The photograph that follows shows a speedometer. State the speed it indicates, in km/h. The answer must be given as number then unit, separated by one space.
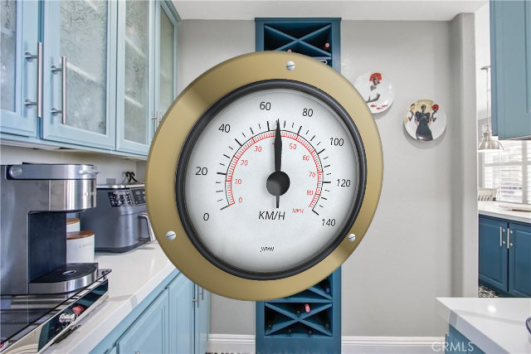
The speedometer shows 65 km/h
